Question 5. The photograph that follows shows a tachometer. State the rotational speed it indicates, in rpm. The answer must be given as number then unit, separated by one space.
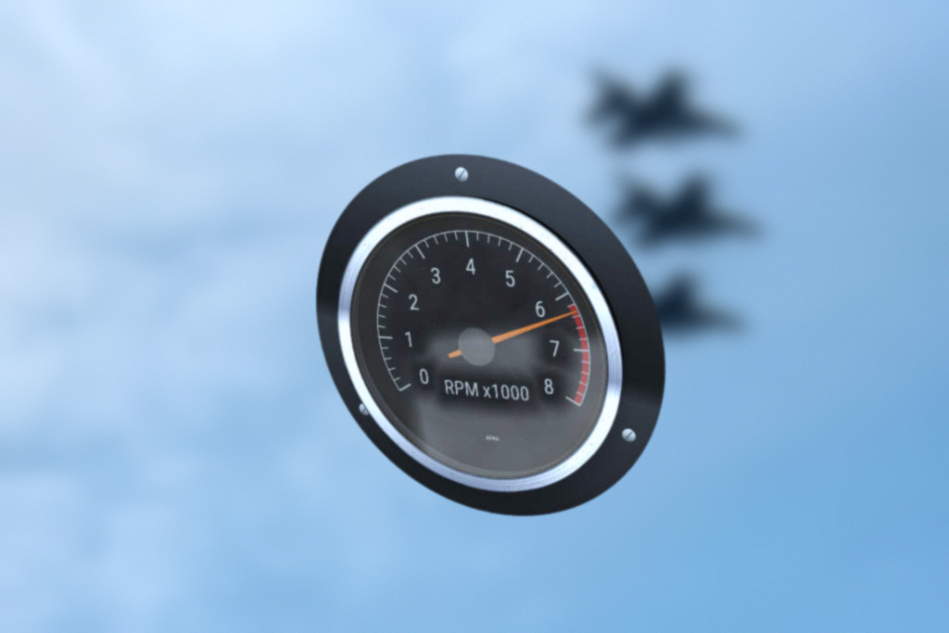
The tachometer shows 6300 rpm
